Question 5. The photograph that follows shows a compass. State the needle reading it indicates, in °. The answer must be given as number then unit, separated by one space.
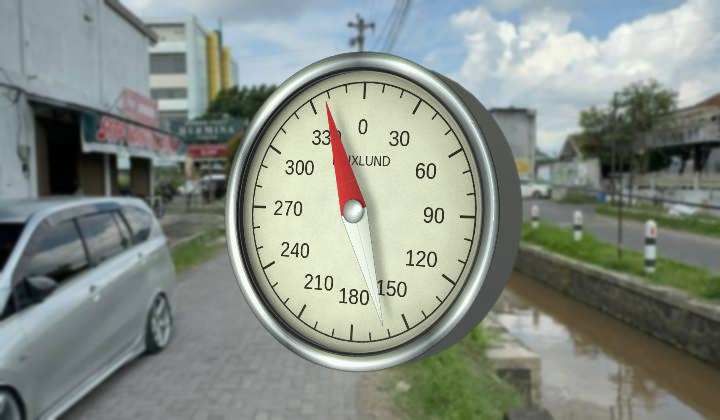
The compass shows 340 °
